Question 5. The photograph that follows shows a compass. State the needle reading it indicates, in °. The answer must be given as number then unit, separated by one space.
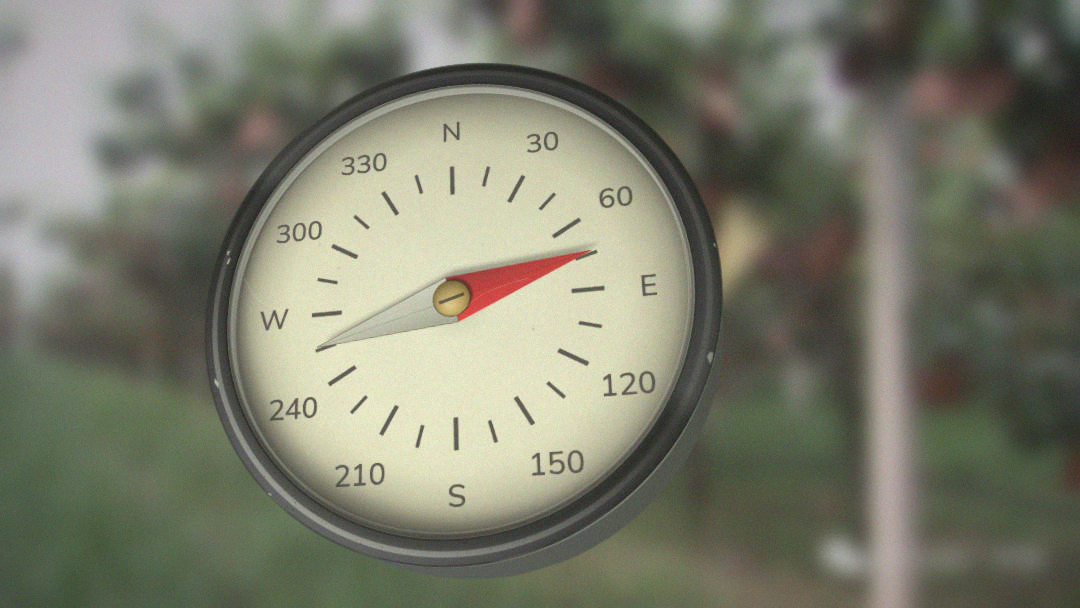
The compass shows 75 °
